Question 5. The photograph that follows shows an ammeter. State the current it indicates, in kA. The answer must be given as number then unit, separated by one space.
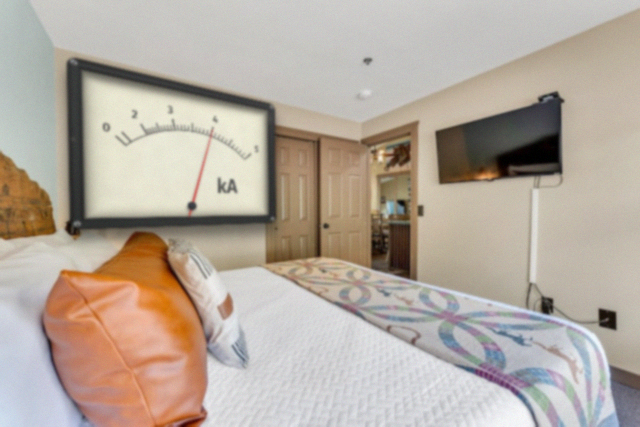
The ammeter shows 4 kA
